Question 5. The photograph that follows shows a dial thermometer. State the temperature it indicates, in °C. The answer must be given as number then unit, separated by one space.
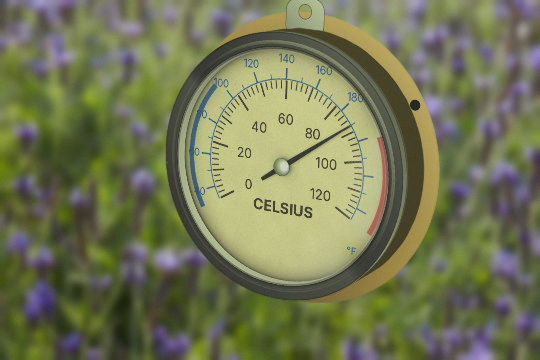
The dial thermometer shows 88 °C
